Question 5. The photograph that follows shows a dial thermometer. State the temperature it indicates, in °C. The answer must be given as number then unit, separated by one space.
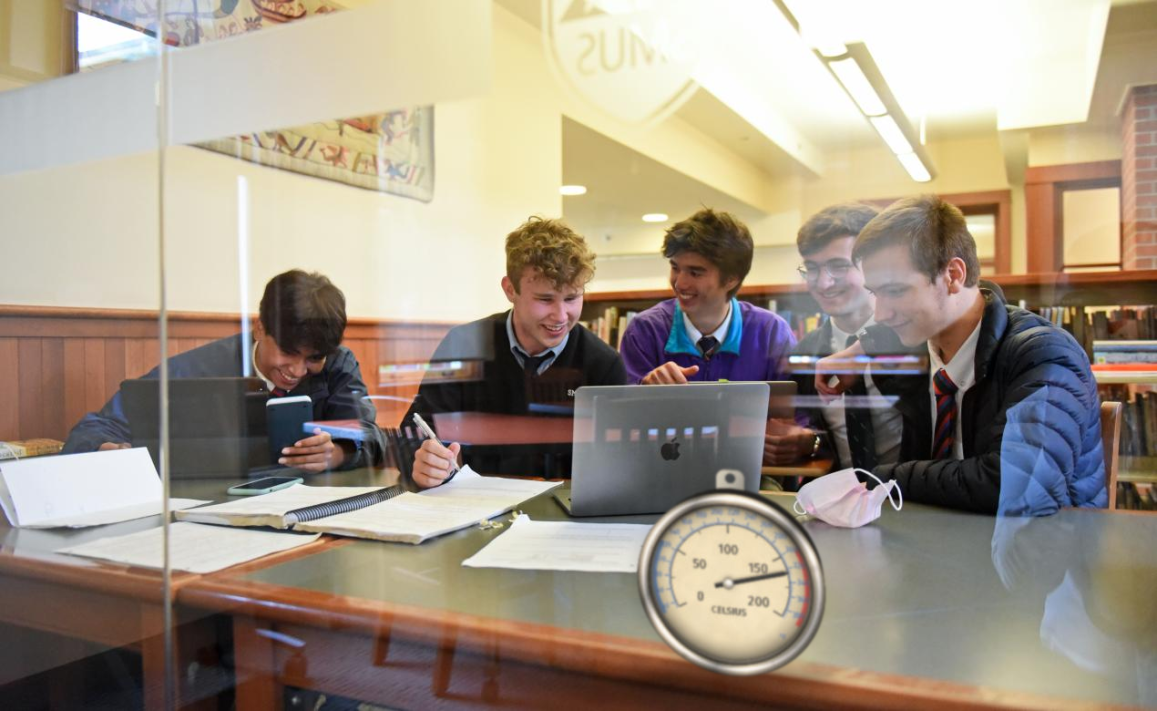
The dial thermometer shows 162.5 °C
